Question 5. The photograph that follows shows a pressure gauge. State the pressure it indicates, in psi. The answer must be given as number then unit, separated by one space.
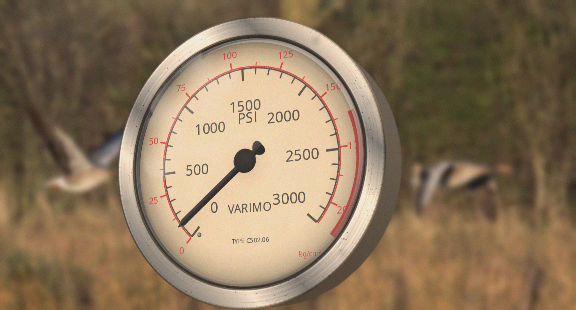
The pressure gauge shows 100 psi
